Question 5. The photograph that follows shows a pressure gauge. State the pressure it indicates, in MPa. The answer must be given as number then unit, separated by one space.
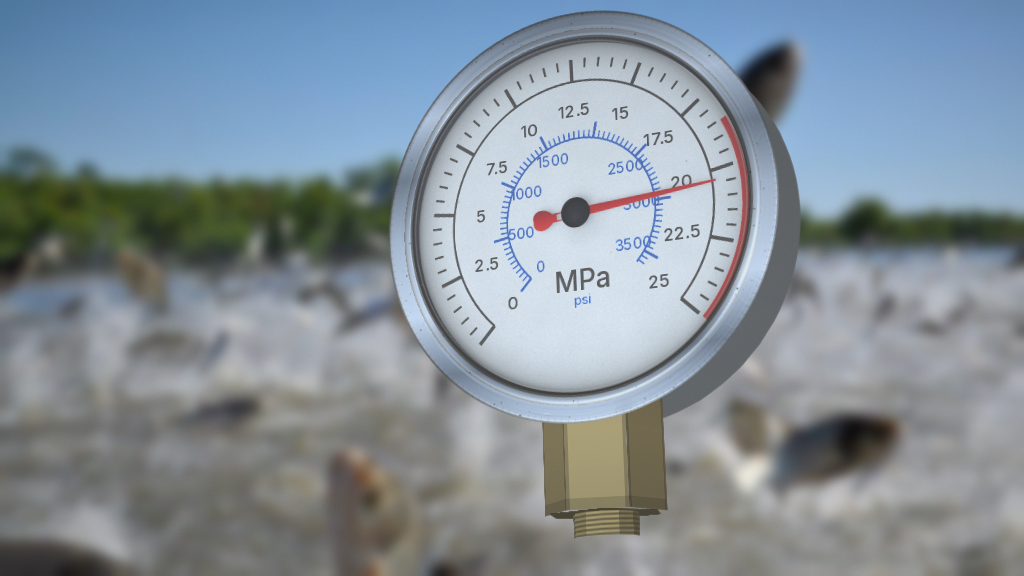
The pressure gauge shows 20.5 MPa
